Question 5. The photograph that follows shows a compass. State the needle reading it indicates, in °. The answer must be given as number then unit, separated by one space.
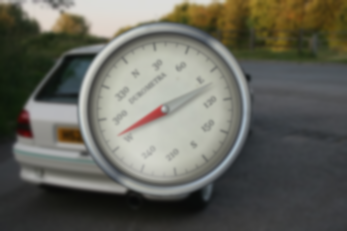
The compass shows 280 °
